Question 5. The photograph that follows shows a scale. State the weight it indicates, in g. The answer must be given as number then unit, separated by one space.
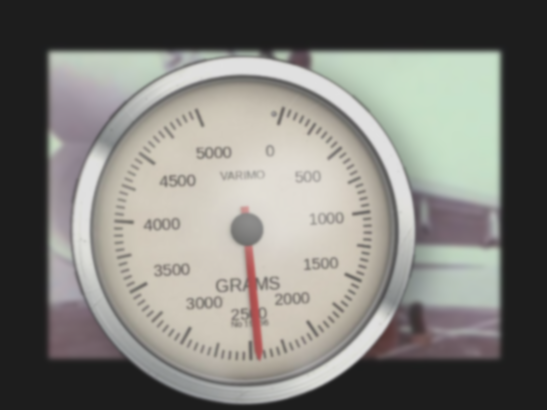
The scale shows 2450 g
